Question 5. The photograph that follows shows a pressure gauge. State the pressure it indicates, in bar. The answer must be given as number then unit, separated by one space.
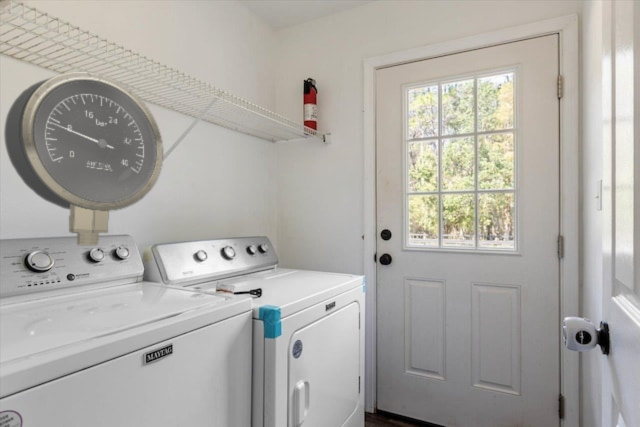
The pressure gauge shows 7 bar
